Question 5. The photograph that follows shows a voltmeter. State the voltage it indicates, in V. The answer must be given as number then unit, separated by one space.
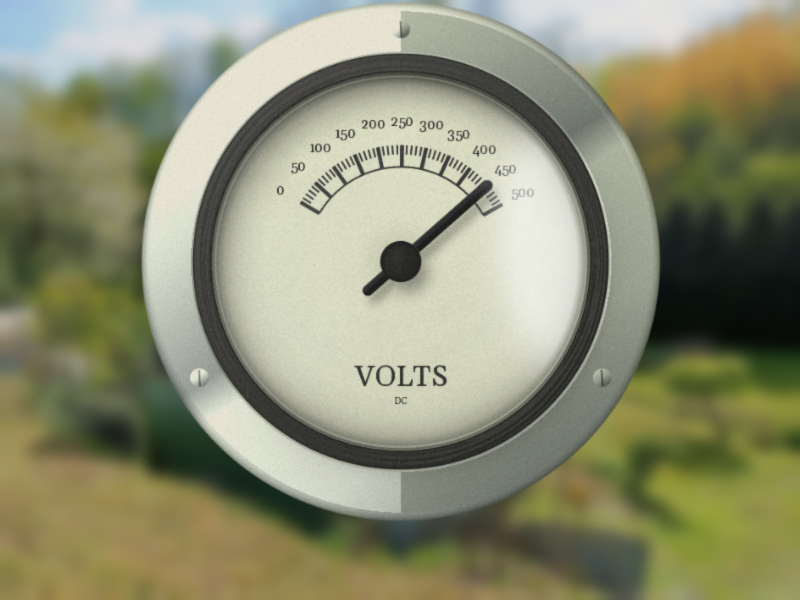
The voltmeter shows 450 V
